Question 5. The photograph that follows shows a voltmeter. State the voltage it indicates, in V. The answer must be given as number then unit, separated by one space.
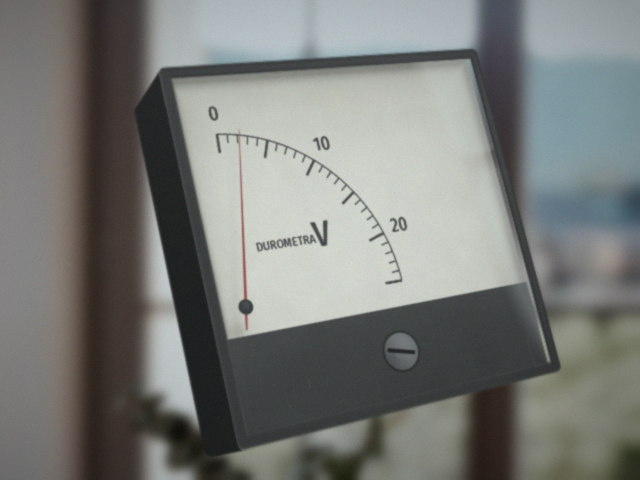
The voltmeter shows 2 V
